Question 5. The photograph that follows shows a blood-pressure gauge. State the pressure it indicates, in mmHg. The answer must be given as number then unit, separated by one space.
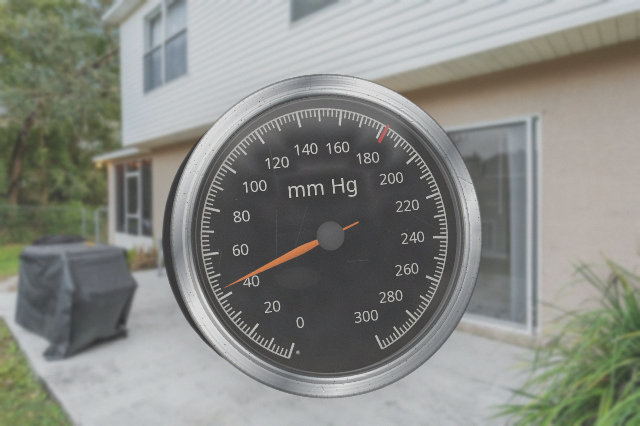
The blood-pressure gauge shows 44 mmHg
